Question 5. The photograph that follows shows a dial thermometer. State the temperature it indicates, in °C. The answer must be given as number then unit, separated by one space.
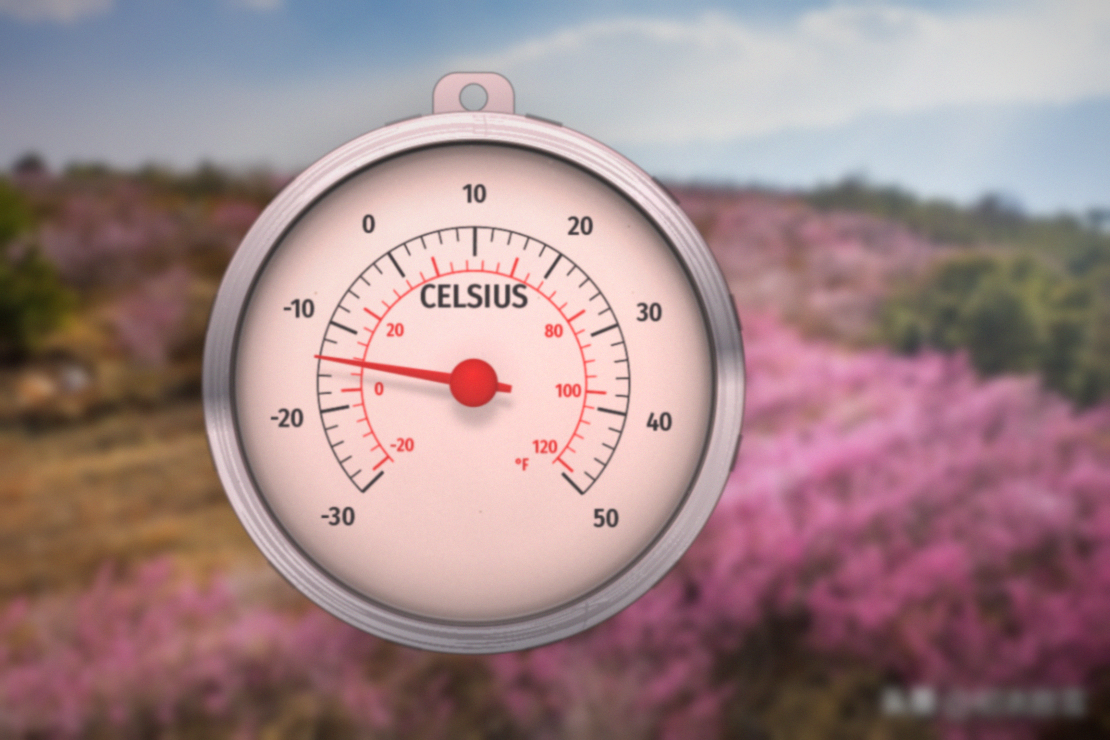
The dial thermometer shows -14 °C
